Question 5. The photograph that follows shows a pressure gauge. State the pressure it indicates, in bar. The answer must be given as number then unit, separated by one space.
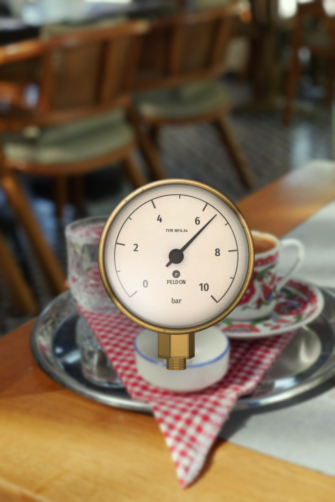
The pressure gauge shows 6.5 bar
